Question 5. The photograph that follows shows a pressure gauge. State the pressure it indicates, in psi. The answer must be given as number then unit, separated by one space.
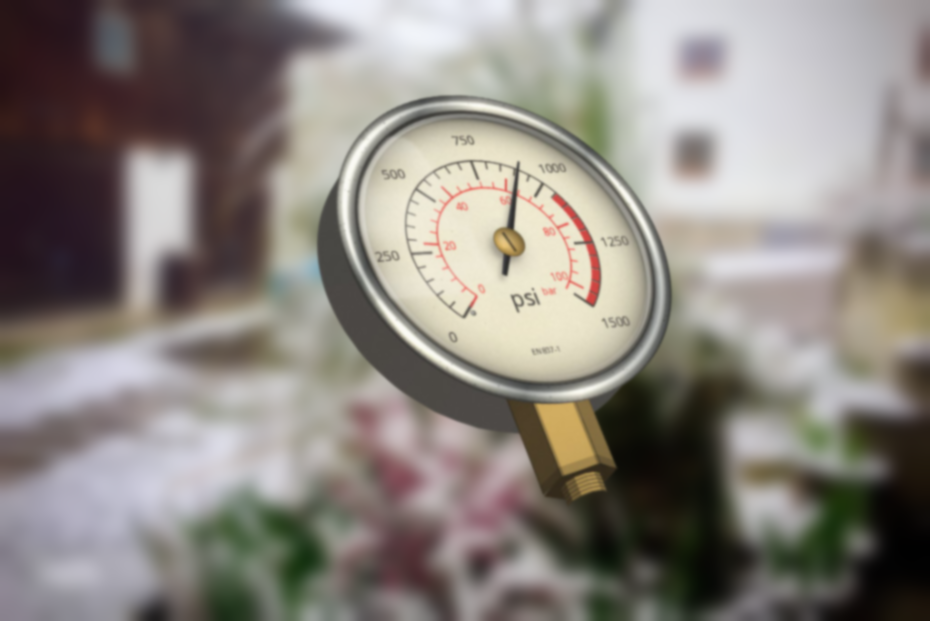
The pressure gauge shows 900 psi
